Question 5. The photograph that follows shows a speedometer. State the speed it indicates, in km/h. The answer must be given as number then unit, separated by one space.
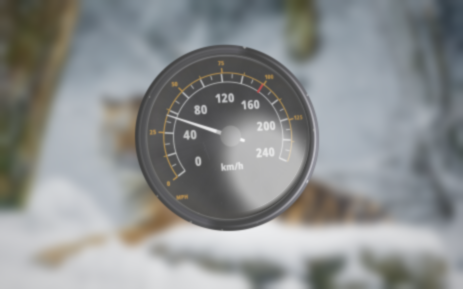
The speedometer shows 55 km/h
